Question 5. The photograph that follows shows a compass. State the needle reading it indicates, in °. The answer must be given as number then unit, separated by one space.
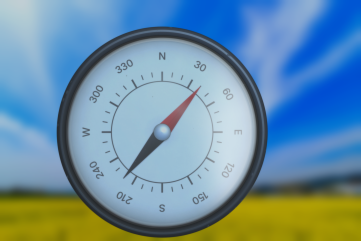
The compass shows 40 °
